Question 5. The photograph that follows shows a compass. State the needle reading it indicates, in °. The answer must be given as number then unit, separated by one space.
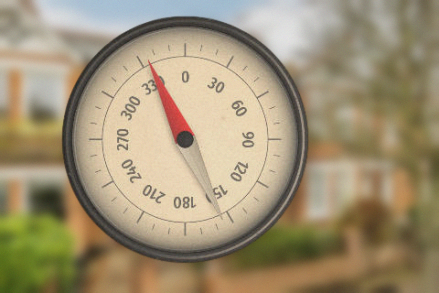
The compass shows 335 °
